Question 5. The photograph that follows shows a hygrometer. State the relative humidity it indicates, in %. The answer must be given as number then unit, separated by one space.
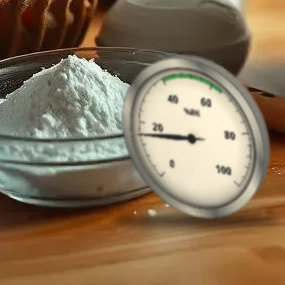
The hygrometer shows 16 %
